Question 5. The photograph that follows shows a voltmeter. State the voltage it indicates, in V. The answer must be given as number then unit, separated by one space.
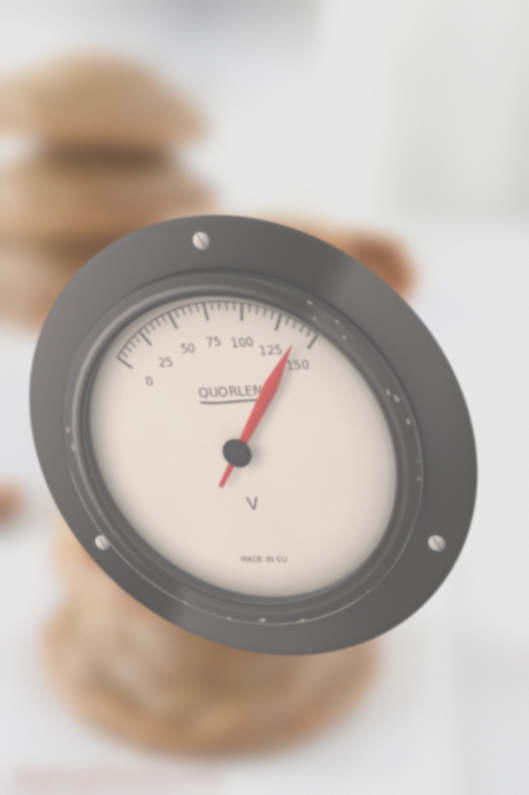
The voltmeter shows 140 V
